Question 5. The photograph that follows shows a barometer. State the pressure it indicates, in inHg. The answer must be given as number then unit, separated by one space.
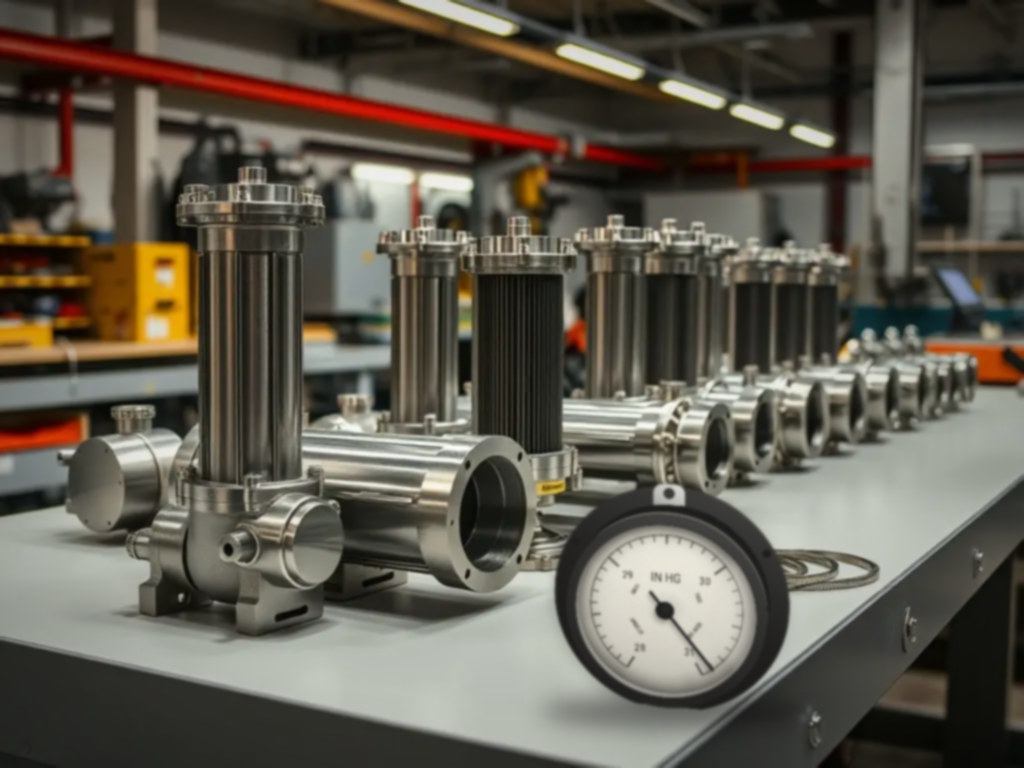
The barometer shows 30.9 inHg
